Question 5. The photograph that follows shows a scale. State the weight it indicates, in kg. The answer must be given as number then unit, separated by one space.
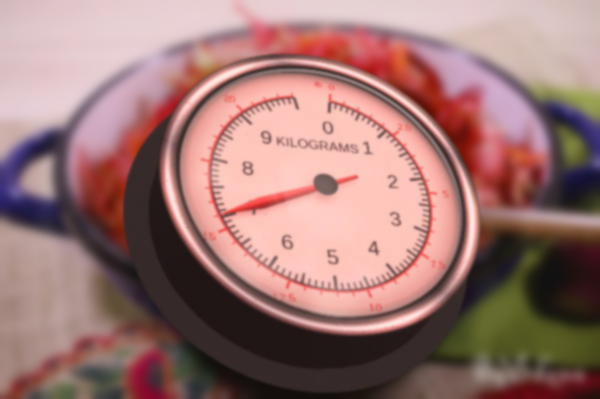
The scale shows 7 kg
